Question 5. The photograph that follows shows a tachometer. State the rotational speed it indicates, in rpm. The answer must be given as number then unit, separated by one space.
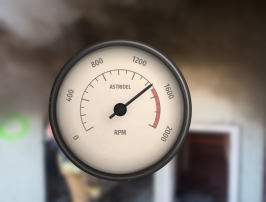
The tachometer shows 1450 rpm
